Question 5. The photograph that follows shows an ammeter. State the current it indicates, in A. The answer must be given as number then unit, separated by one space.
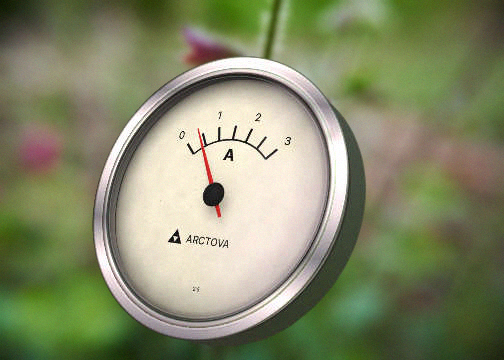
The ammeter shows 0.5 A
